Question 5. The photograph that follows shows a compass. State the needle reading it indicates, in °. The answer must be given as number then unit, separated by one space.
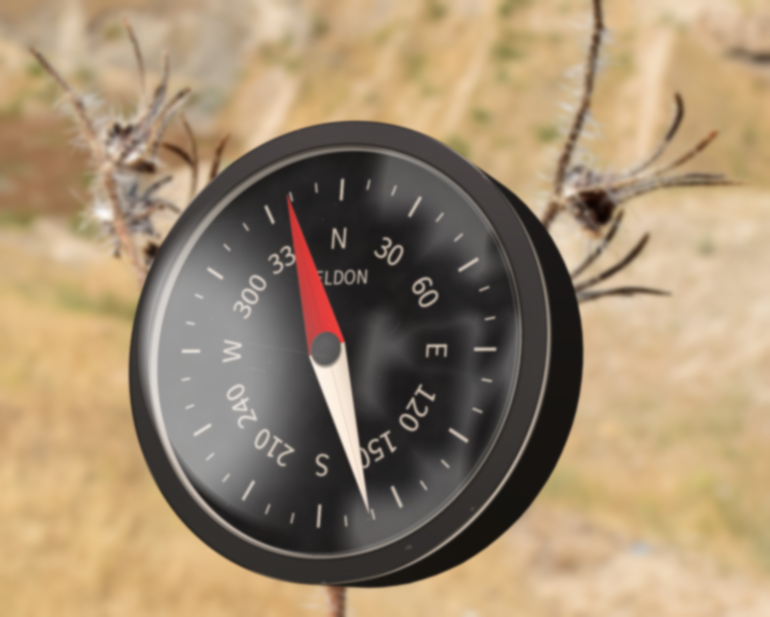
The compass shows 340 °
